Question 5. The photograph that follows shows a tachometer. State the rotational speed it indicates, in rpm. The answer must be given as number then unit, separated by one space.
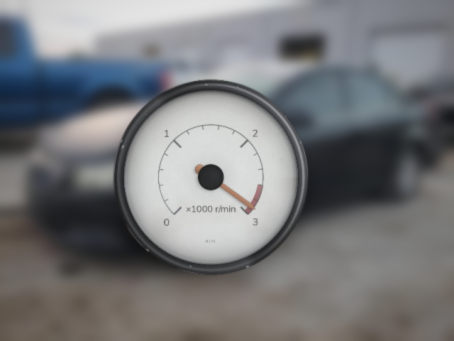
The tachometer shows 2900 rpm
